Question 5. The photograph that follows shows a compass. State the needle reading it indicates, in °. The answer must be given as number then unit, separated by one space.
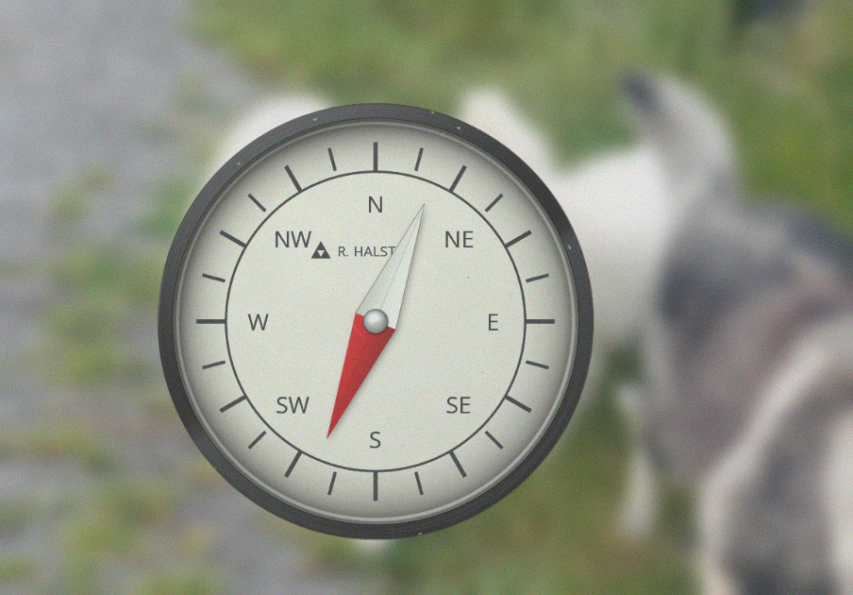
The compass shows 202.5 °
